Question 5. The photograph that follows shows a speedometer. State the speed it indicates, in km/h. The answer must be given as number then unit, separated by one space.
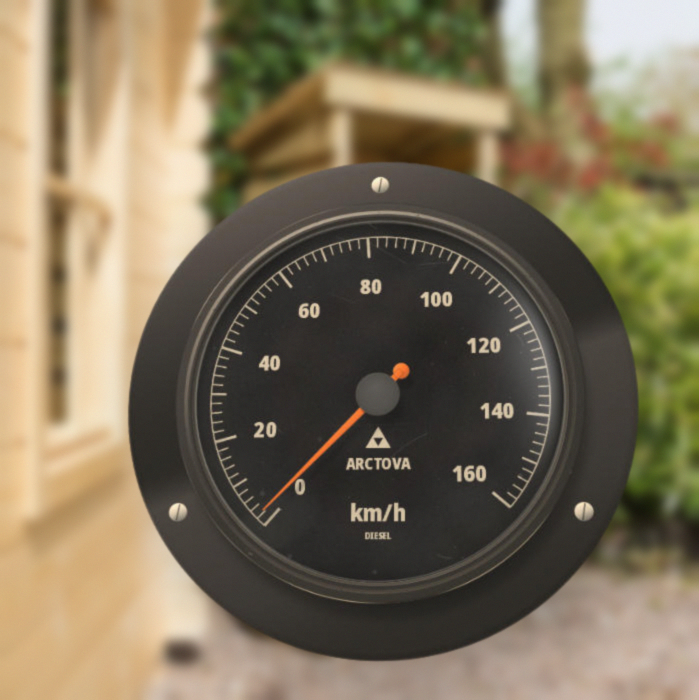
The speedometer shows 2 km/h
